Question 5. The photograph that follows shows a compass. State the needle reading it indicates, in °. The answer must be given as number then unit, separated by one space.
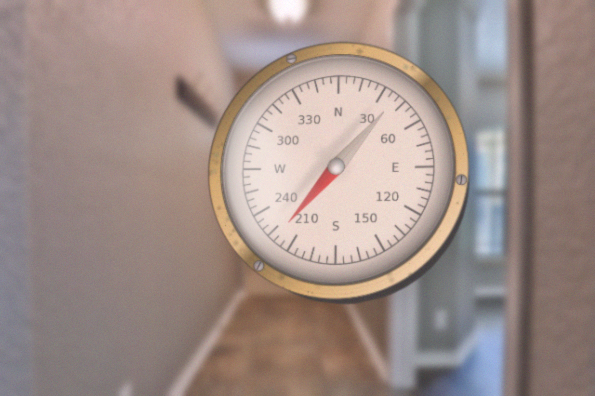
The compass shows 220 °
